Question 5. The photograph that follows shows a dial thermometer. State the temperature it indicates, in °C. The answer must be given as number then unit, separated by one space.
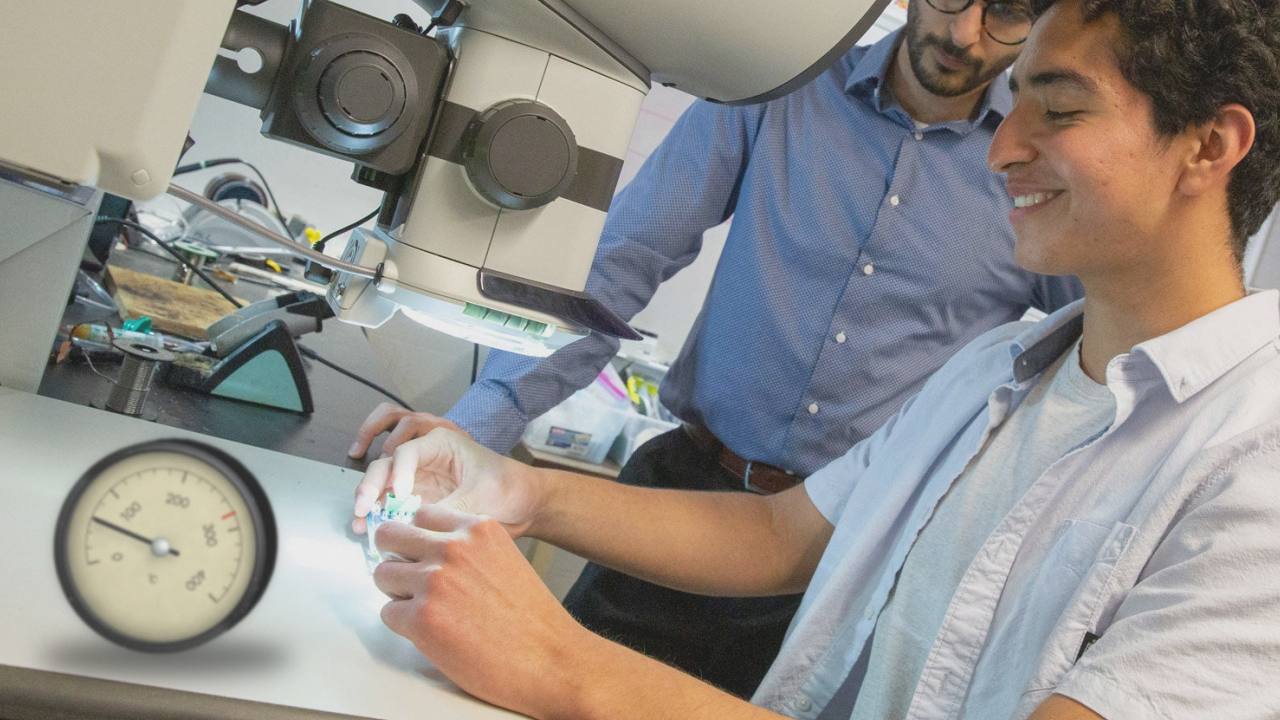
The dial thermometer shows 60 °C
